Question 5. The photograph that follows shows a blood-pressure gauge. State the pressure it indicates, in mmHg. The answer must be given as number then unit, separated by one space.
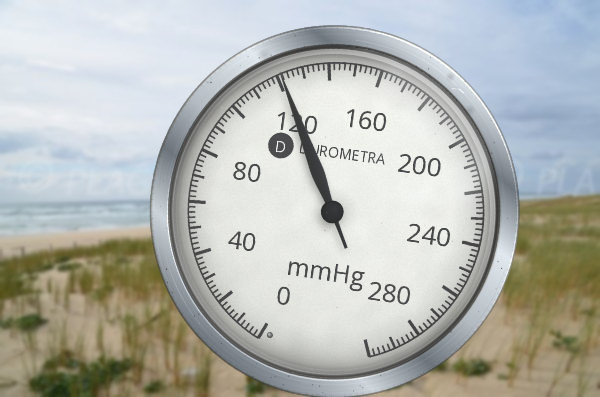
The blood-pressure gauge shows 122 mmHg
